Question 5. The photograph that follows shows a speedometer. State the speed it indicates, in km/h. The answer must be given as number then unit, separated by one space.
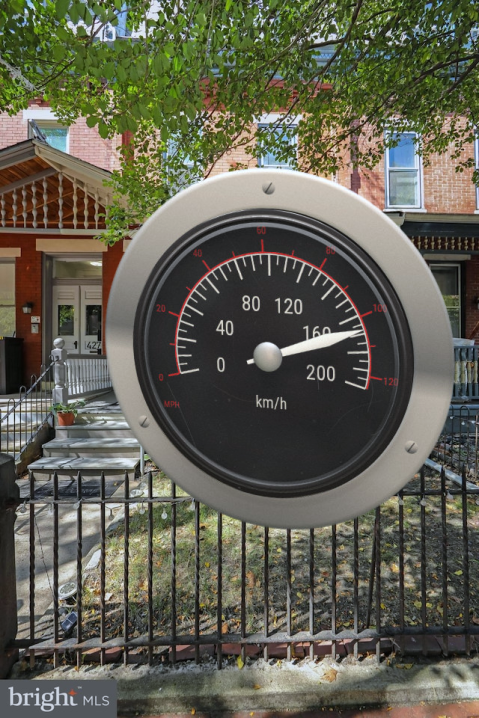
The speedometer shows 167.5 km/h
